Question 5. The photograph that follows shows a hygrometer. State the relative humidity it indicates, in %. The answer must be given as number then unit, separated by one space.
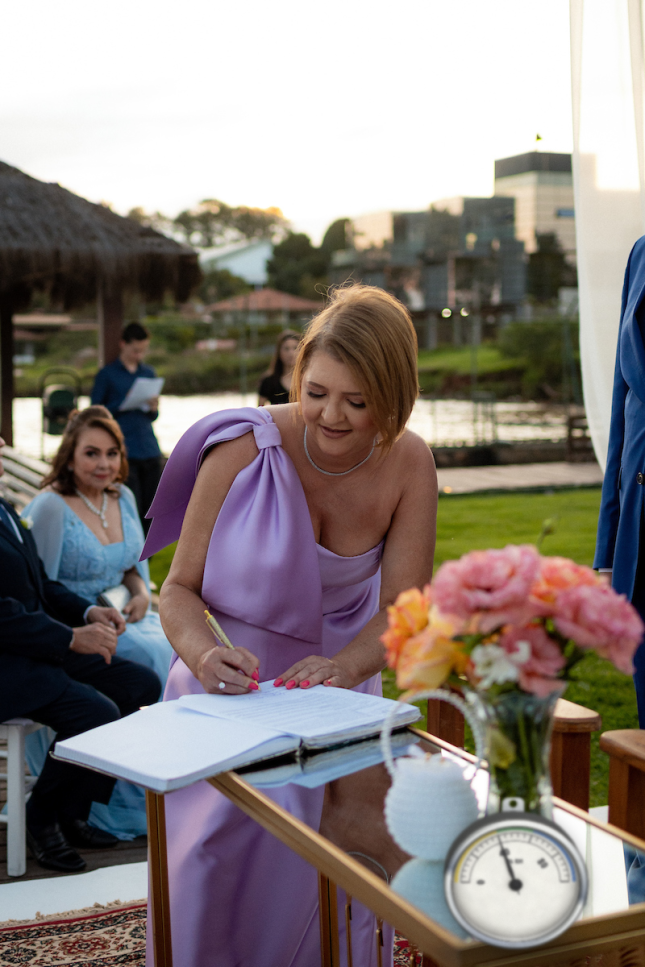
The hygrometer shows 40 %
